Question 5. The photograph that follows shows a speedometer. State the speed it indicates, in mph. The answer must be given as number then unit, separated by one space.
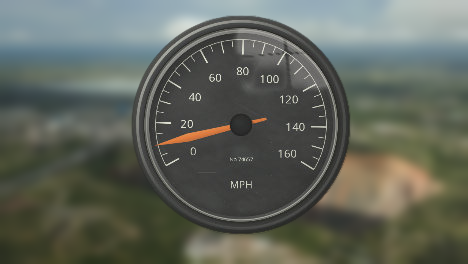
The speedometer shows 10 mph
